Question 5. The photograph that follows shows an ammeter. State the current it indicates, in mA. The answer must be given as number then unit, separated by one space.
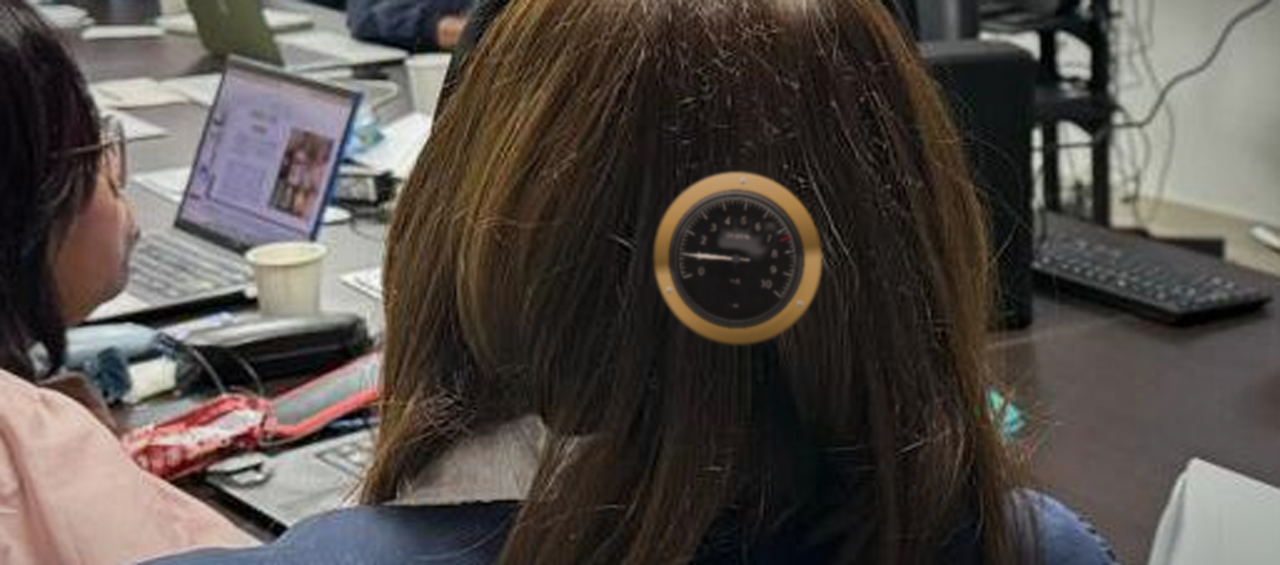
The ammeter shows 1 mA
